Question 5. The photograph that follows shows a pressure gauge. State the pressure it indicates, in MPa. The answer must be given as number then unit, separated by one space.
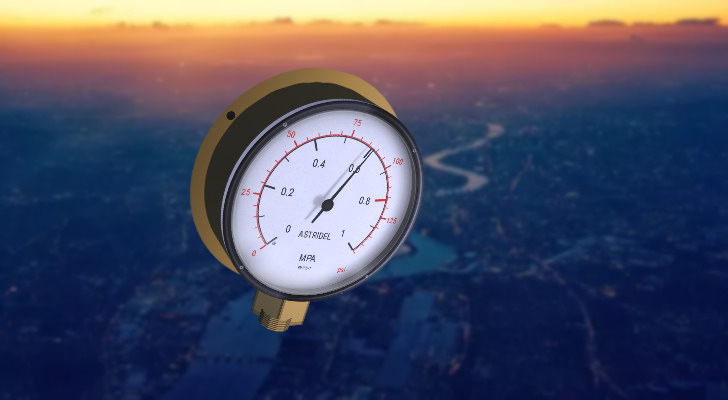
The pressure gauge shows 0.6 MPa
